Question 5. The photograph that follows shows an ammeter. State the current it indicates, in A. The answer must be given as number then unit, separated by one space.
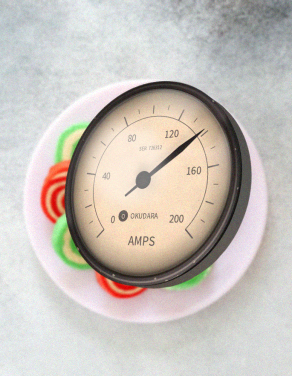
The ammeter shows 140 A
